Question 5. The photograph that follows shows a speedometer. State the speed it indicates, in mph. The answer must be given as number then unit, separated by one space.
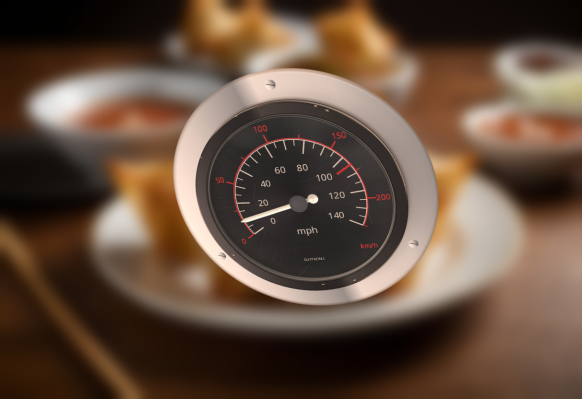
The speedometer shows 10 mph
